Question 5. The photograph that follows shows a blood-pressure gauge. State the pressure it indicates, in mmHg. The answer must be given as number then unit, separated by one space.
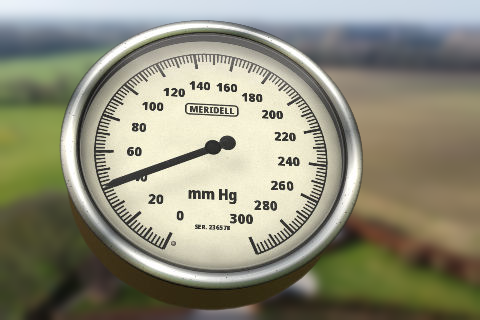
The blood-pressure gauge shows 40 mmHg
